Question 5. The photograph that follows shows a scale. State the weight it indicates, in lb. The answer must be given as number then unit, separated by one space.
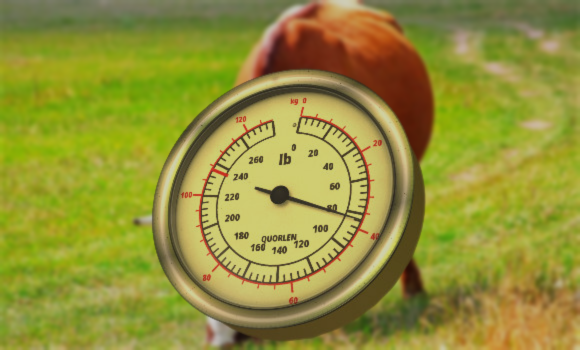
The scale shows 84 lb
